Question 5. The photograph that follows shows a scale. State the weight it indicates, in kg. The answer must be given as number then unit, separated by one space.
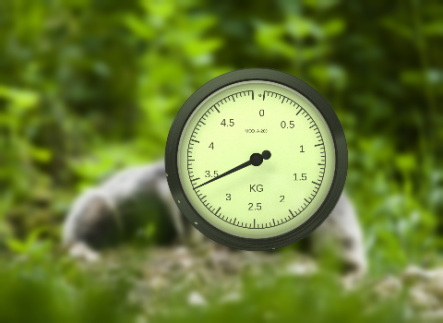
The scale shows 3.4 kg
